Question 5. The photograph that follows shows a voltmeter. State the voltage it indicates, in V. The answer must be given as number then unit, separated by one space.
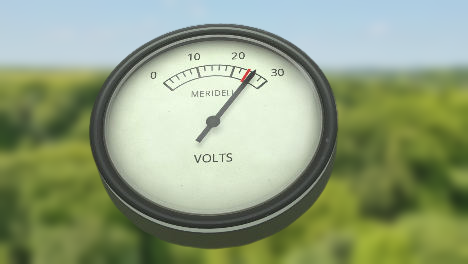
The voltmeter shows 26 V
